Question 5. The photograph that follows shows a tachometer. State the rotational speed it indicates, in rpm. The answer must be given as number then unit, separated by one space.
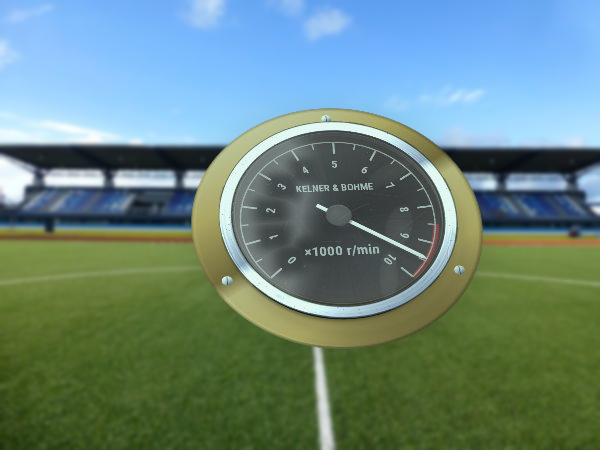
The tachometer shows 9500 rpm
